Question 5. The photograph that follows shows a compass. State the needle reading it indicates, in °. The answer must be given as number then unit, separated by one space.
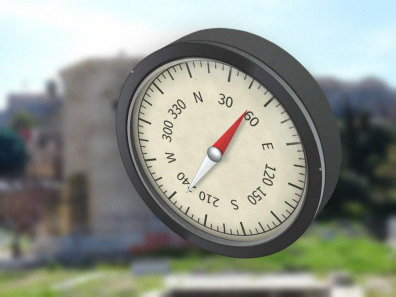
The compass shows 52.5 °
